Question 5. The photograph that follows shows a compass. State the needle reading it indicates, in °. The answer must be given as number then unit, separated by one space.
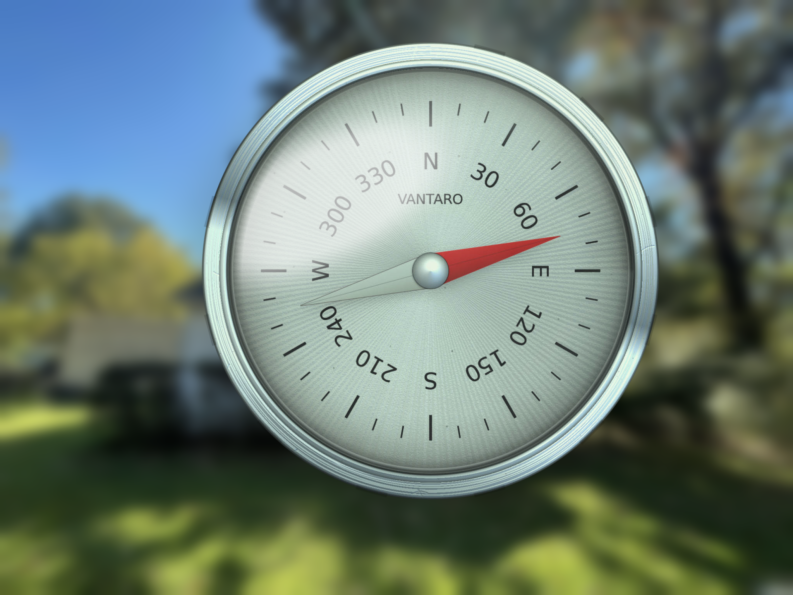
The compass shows 75 °
